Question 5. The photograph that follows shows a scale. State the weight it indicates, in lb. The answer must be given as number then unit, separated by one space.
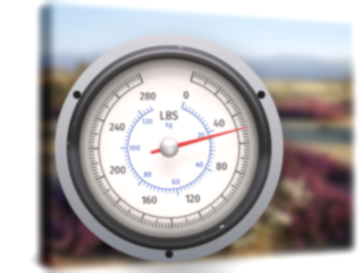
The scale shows 50 lb
